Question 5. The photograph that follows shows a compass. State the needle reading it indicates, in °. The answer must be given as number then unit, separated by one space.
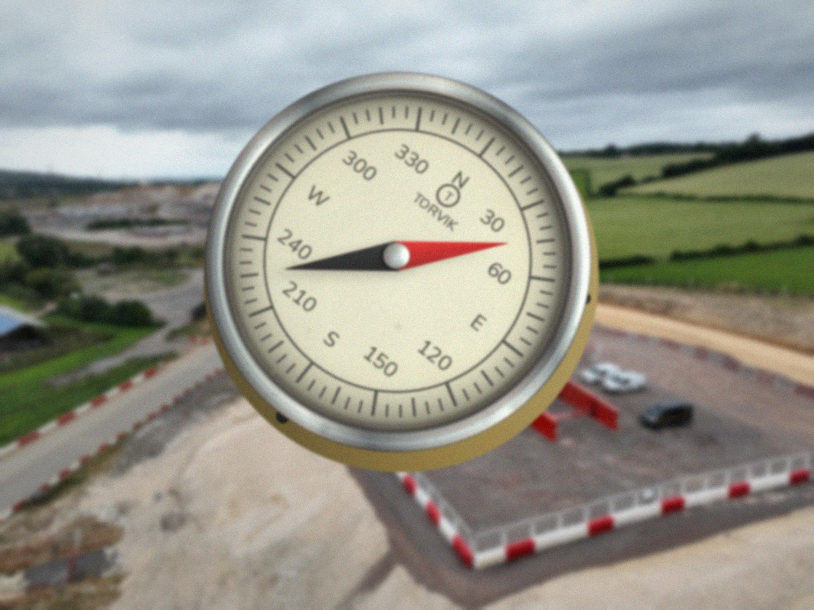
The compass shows 45 °
